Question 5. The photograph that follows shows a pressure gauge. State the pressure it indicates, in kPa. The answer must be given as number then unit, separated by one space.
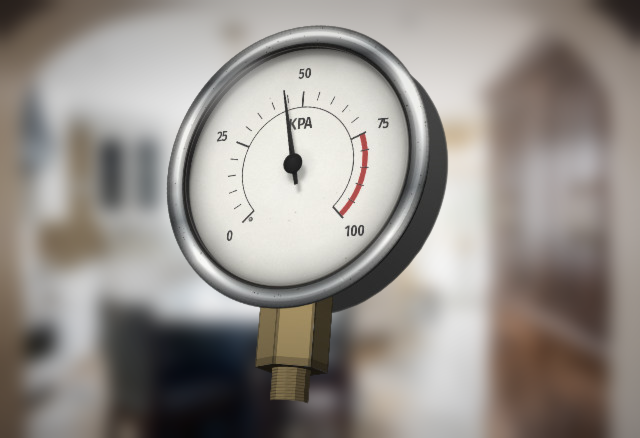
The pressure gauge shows 45 kPa
